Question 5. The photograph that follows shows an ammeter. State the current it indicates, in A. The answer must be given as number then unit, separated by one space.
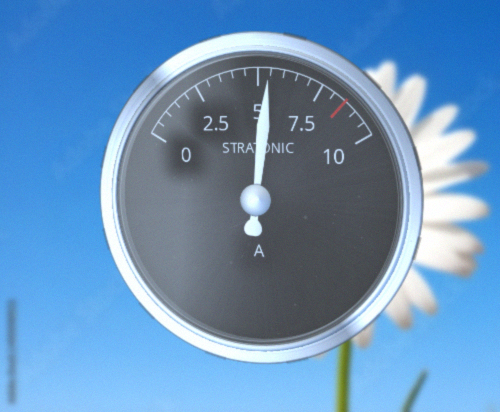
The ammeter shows 5.5 A
